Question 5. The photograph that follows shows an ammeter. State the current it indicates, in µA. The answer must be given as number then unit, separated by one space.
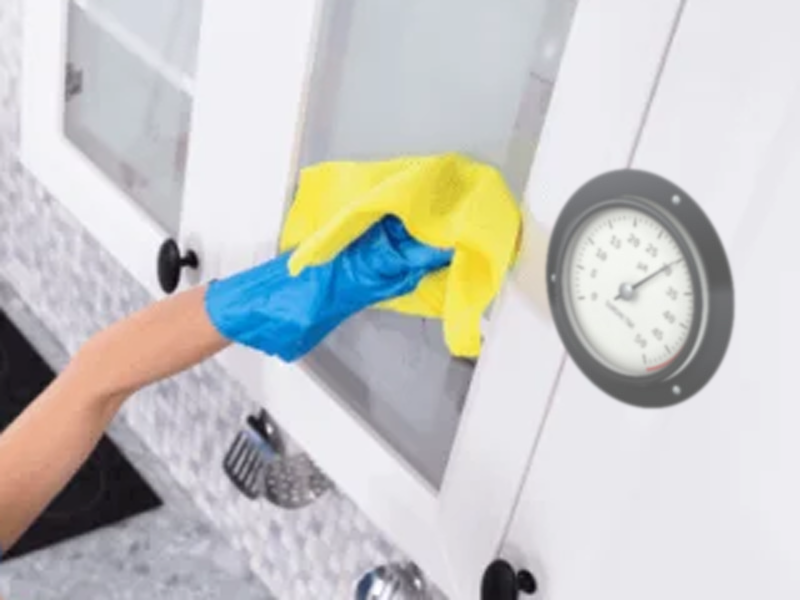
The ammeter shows 30 µA
